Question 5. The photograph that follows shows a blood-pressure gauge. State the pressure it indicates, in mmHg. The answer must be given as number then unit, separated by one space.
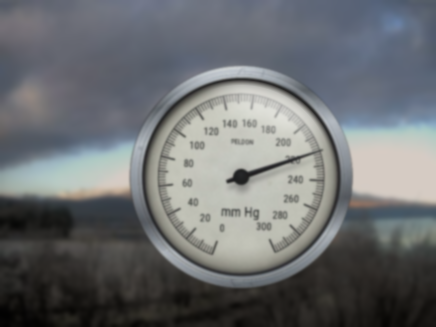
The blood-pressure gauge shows 220 mmHg
